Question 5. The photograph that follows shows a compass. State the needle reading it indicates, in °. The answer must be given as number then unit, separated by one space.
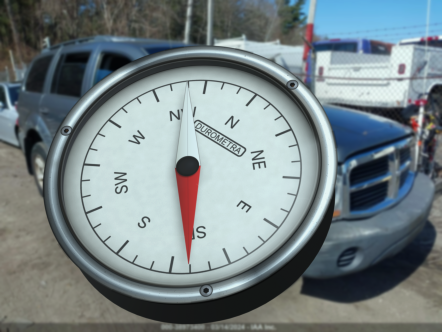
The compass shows 140 °
